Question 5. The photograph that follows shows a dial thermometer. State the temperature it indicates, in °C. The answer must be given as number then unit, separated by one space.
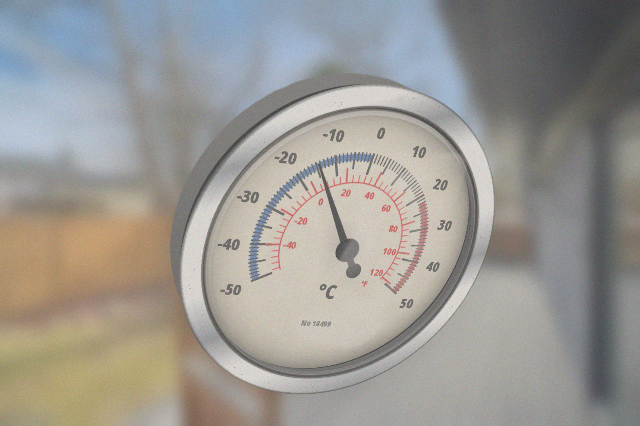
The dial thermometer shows -15 °C
